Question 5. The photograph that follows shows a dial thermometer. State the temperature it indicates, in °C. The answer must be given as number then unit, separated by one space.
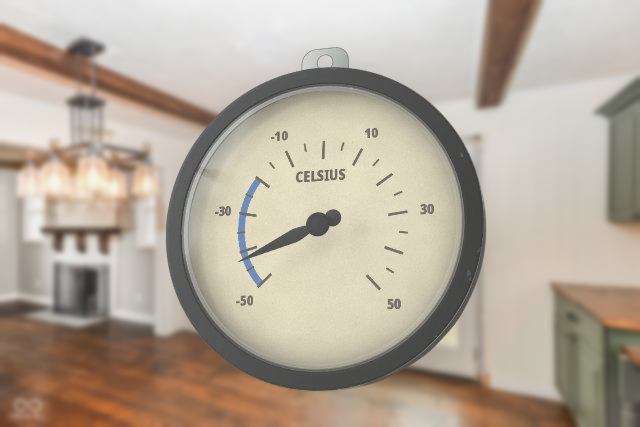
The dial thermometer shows -42.5 °C
